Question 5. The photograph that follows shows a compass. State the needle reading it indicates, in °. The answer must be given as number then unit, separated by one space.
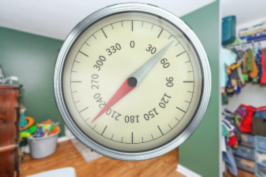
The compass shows 225 °
